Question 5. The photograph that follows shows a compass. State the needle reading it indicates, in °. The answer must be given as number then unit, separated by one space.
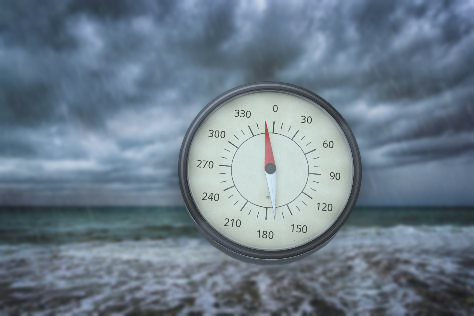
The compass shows 350 °
